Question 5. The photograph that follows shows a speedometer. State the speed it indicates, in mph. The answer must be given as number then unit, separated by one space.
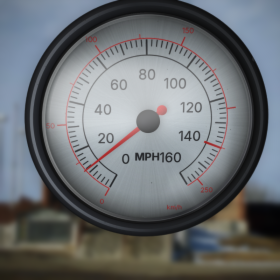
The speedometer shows 12 mph
